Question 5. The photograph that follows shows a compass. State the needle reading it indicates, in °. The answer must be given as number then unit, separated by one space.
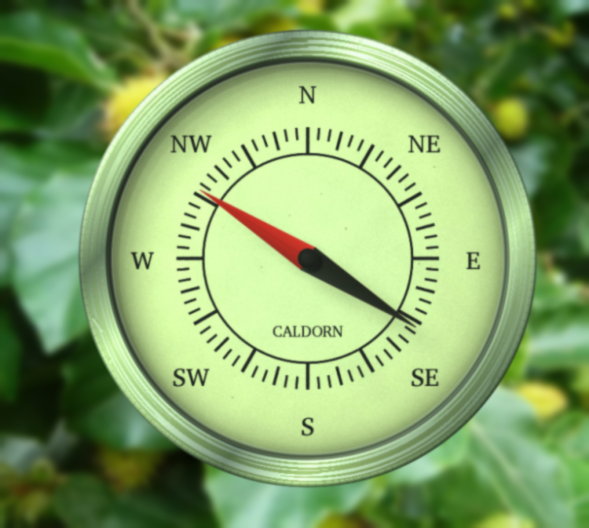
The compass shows 302.5 °
